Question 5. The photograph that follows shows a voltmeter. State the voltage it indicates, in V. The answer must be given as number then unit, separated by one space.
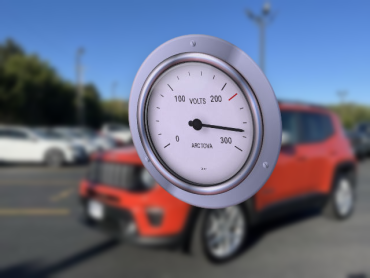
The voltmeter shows 270 V
